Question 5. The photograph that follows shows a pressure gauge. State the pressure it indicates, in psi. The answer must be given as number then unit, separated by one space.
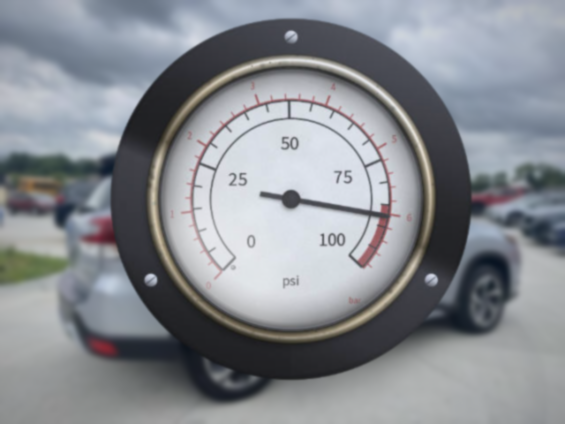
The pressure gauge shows 87.5 psi
